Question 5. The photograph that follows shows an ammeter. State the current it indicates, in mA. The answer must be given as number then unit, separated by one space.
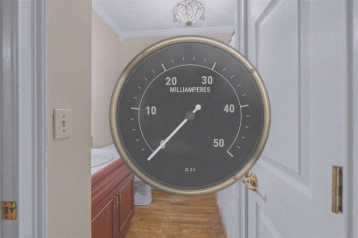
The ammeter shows 0 mA
